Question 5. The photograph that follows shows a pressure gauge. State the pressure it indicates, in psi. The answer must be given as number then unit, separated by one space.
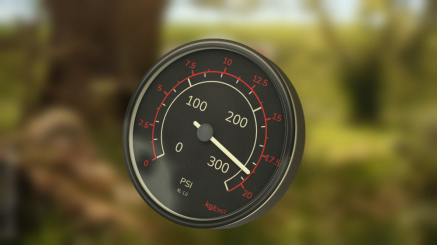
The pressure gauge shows 270 psi
